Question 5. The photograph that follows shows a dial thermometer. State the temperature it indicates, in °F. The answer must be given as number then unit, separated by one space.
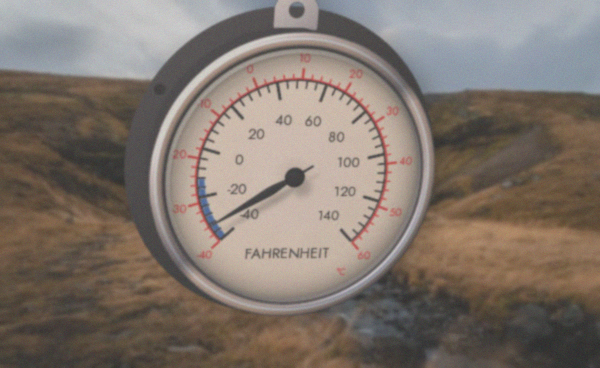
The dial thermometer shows -32 °F
